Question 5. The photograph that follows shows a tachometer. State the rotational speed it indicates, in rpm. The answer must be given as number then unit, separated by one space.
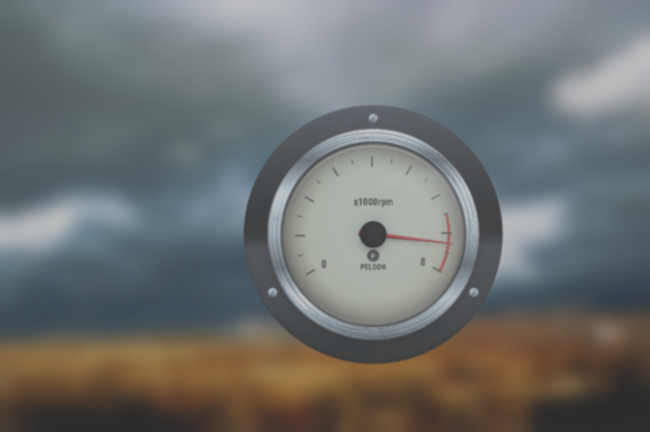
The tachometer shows 7250 rpm
